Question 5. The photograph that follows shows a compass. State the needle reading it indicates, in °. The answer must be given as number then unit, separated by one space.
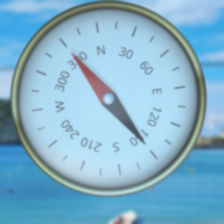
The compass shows 330 °
